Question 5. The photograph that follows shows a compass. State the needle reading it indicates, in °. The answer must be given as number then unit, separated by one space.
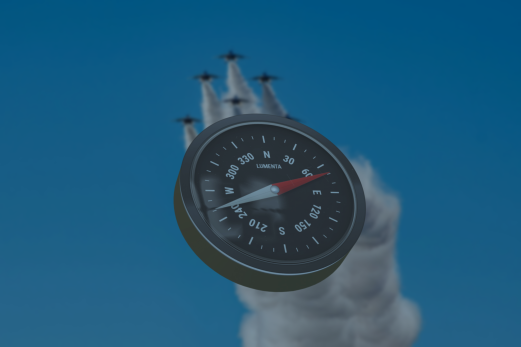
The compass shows 70 °
